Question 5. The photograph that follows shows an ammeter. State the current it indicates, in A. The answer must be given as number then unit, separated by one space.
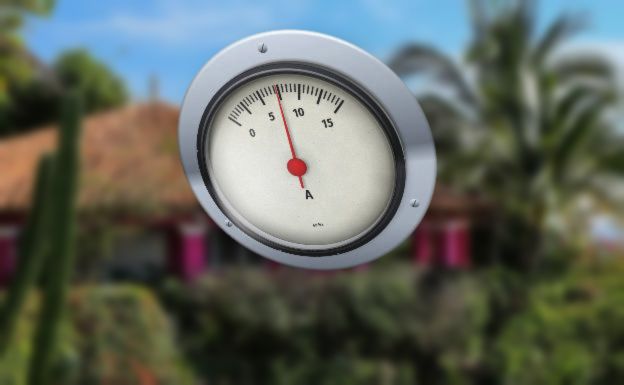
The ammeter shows 7.5 A
